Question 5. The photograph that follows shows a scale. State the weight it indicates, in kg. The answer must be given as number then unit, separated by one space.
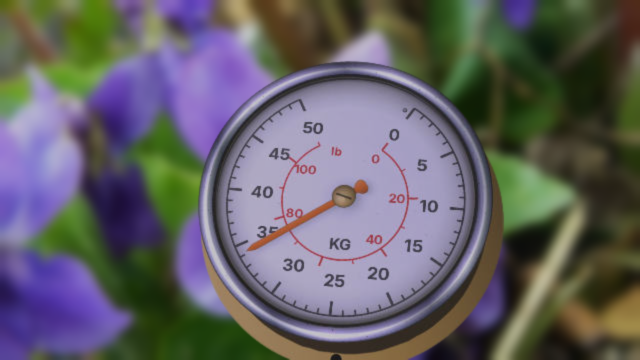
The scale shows 34 kg
